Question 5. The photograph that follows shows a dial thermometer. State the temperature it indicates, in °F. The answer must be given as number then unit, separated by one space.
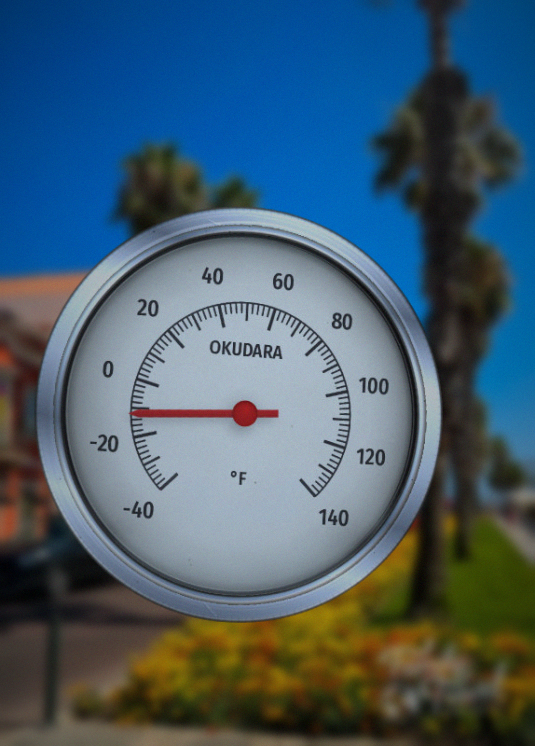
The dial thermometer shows -12 °F
